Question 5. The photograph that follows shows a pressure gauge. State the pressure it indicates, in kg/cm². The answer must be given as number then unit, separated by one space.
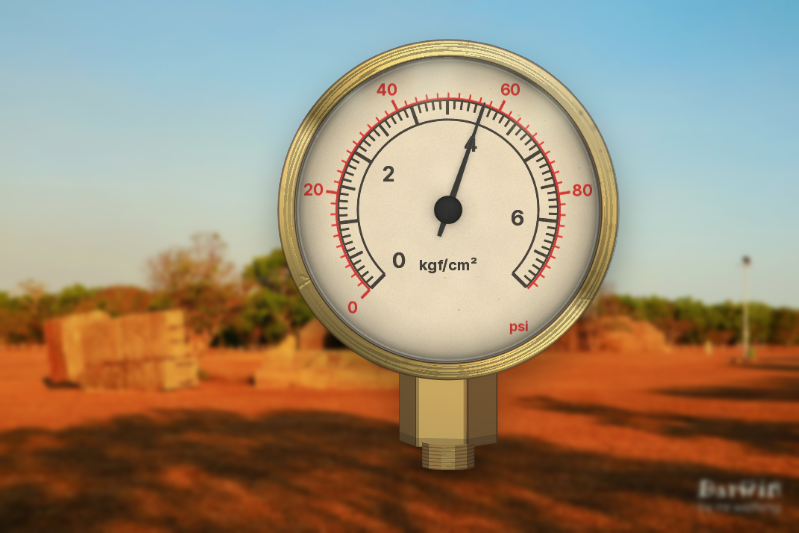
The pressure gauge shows 4 kg/cm²
